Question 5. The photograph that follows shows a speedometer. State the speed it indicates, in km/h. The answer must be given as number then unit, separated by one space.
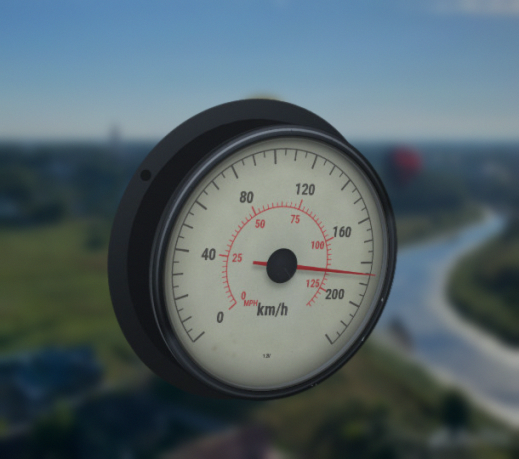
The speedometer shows 185 km/h
